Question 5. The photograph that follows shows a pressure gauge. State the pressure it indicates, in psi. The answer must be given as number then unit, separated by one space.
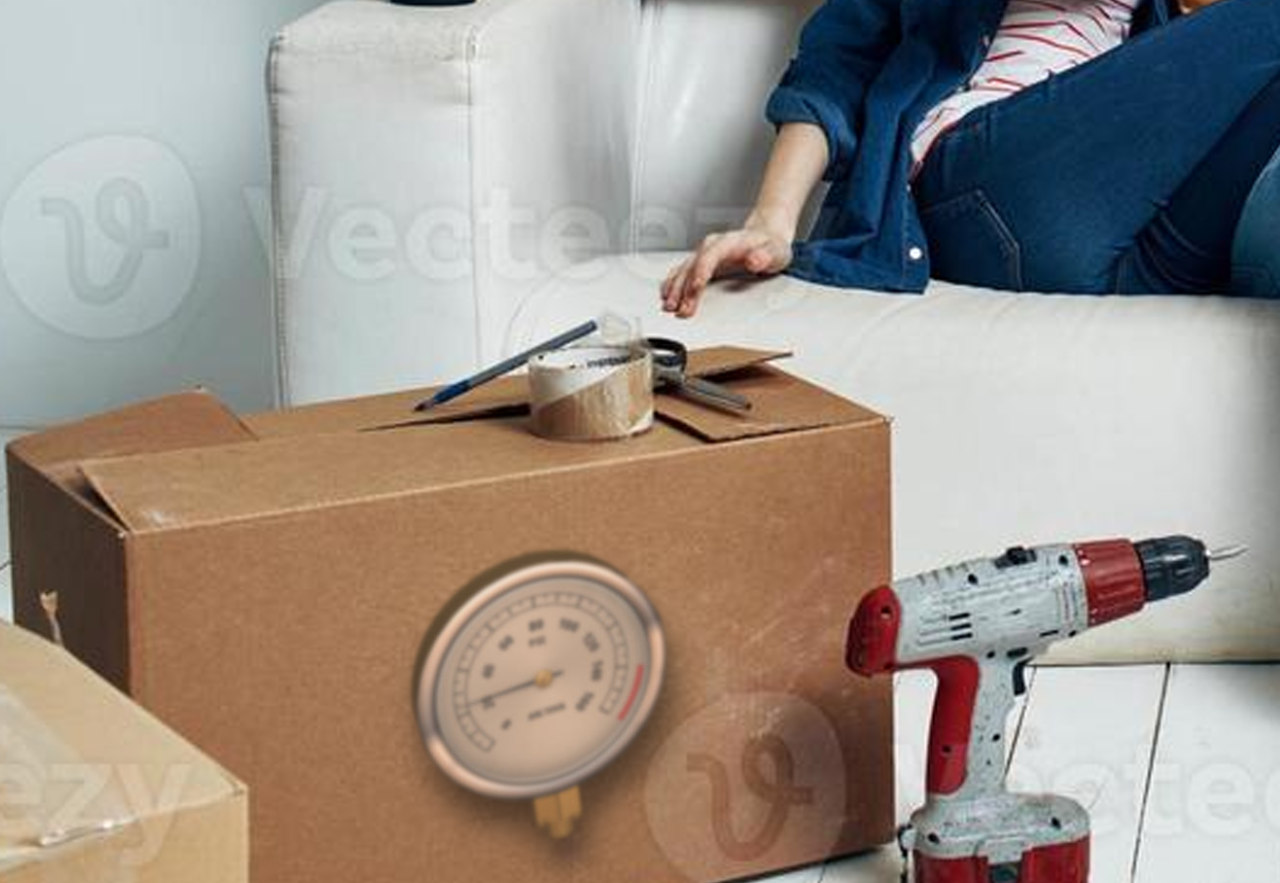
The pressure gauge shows 25 psi
